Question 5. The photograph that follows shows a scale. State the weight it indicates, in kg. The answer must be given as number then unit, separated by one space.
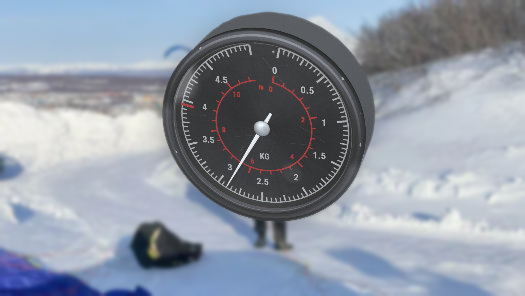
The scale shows 2.9 kg
